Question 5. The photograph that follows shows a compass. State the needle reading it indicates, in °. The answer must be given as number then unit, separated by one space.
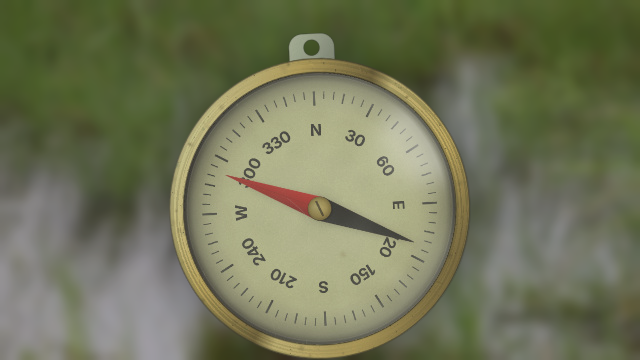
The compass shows 292.5 °
